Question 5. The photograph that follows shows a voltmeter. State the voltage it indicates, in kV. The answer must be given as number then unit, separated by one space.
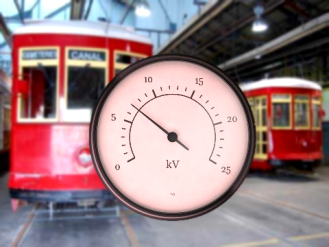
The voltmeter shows 7 kV
